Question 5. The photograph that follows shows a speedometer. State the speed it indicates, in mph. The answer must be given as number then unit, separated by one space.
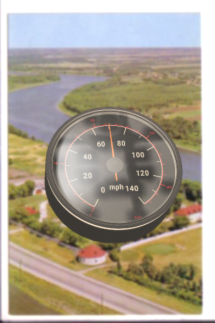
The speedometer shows 70 mph
